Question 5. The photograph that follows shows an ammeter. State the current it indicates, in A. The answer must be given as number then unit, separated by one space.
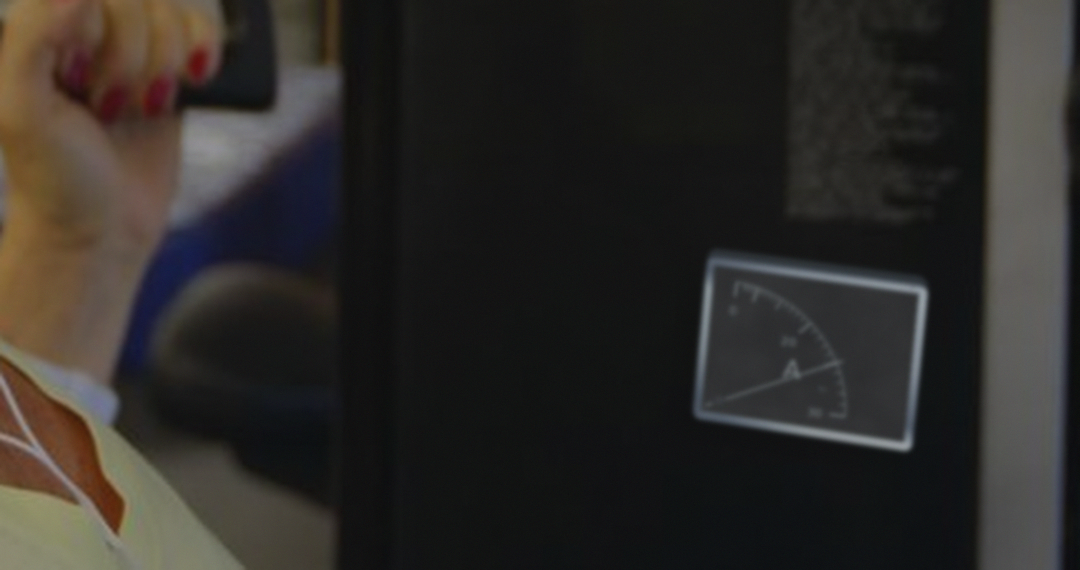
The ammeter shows 25 A
